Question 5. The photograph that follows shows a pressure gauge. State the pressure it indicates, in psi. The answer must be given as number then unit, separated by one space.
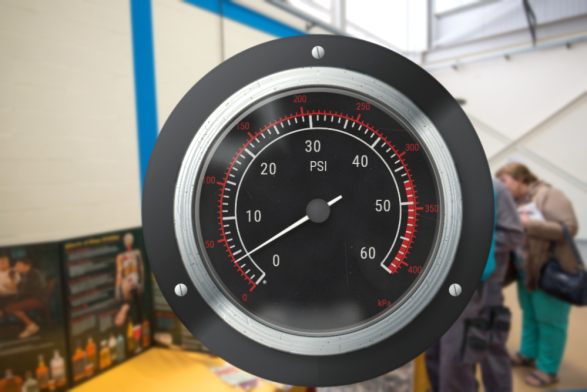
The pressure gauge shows 4 psi
